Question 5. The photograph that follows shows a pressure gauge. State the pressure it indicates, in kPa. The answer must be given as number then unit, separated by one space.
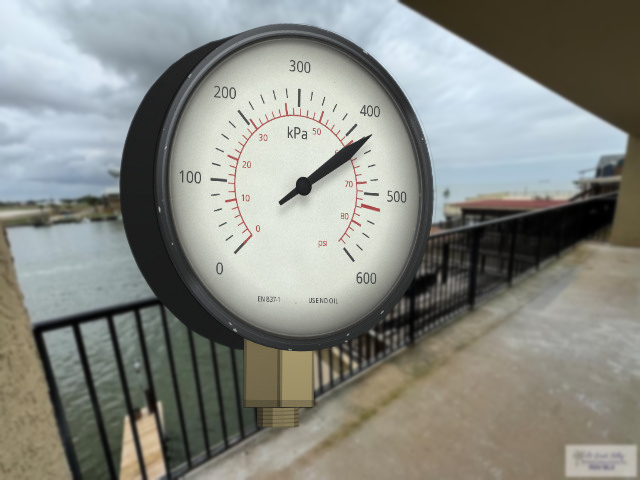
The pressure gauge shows 420 kPa
